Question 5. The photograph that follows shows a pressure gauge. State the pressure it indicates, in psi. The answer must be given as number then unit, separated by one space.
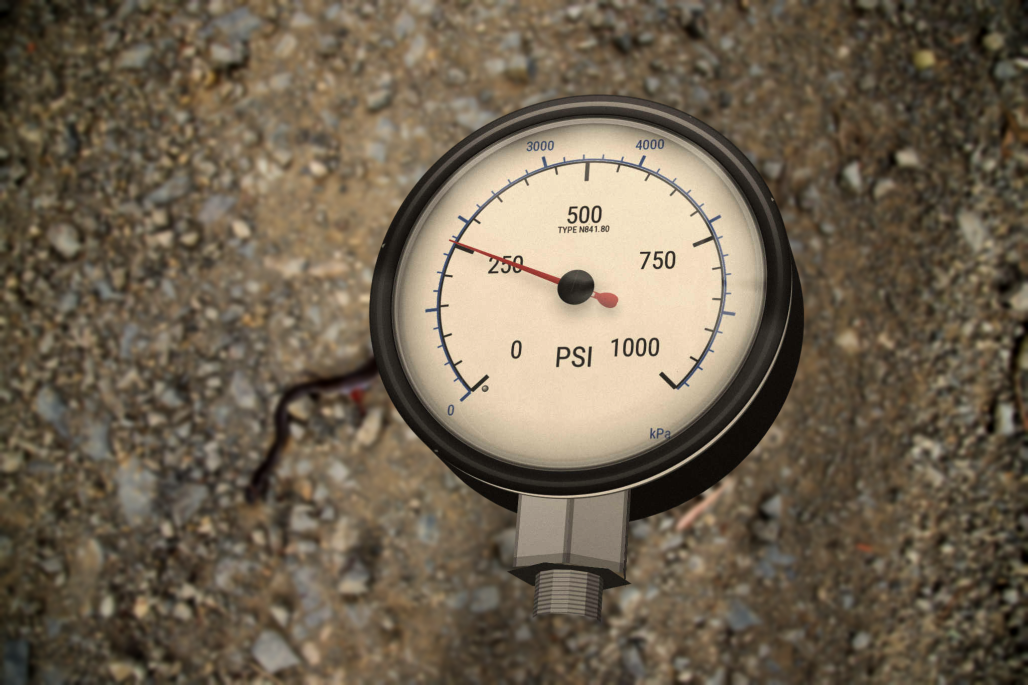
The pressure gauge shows 250 psi
